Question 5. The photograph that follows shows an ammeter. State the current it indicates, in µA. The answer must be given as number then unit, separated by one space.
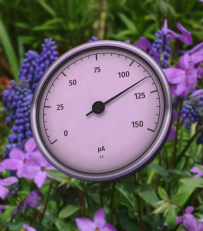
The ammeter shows 115 µA
